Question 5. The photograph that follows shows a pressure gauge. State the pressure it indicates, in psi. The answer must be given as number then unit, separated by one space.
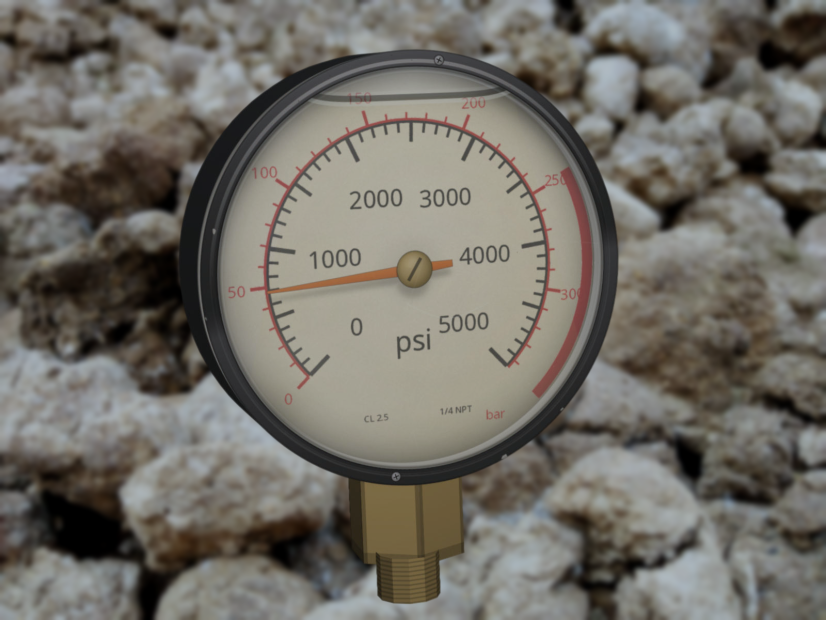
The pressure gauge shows 700 psi
